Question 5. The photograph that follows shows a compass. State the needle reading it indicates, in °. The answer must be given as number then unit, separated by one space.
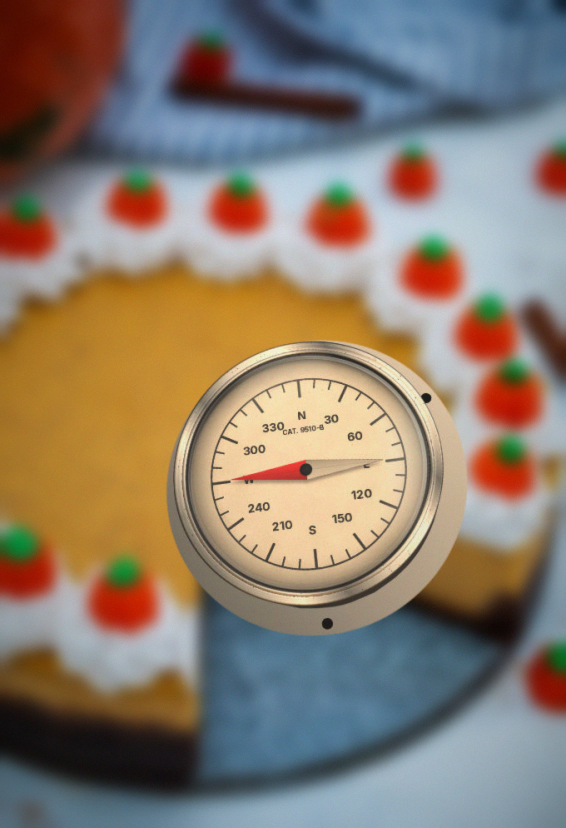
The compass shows 270 °
